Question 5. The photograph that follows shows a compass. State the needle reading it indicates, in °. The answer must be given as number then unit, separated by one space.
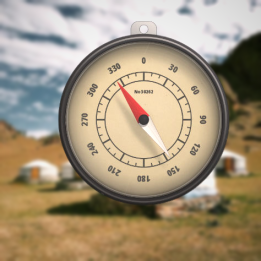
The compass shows 325 °
